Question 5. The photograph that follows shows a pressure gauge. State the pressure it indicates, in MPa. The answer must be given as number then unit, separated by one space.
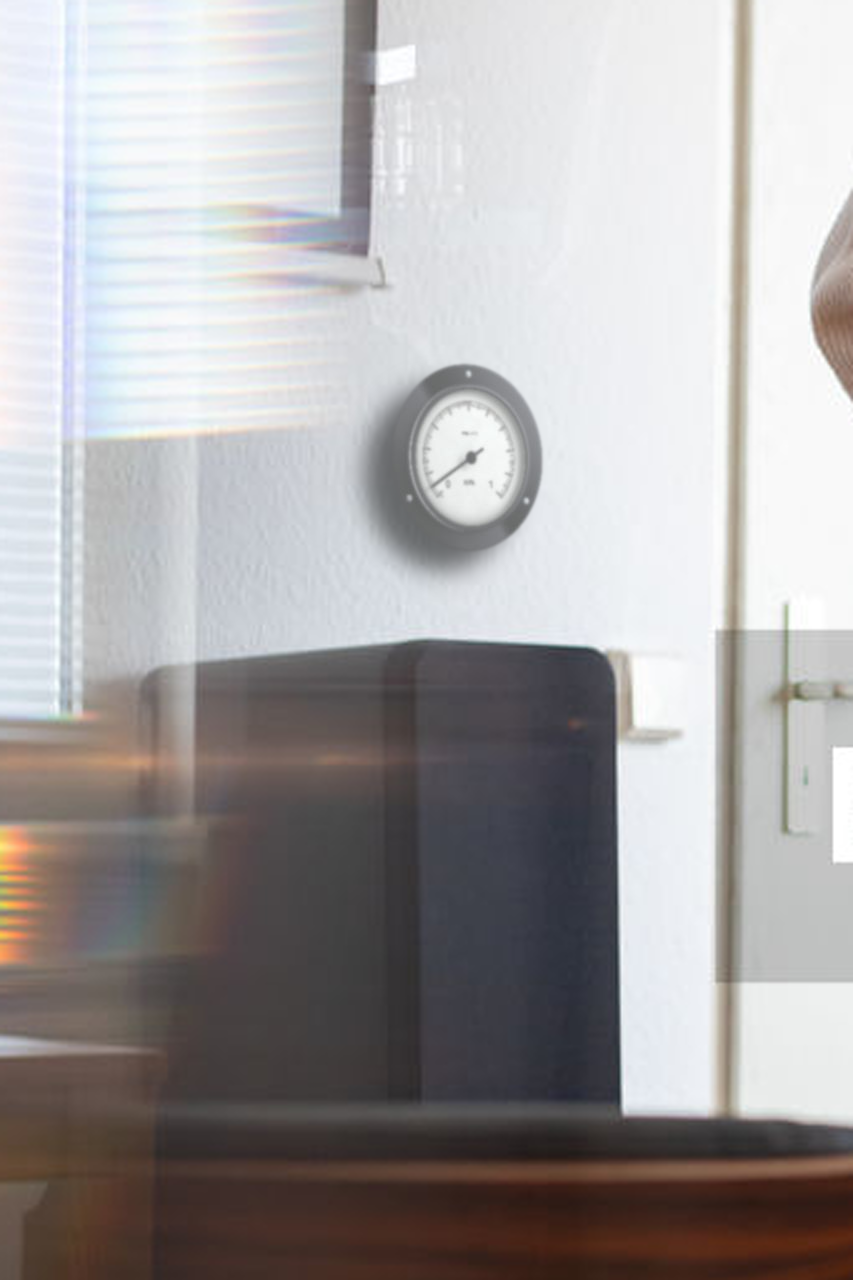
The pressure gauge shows 0.05 MPa
